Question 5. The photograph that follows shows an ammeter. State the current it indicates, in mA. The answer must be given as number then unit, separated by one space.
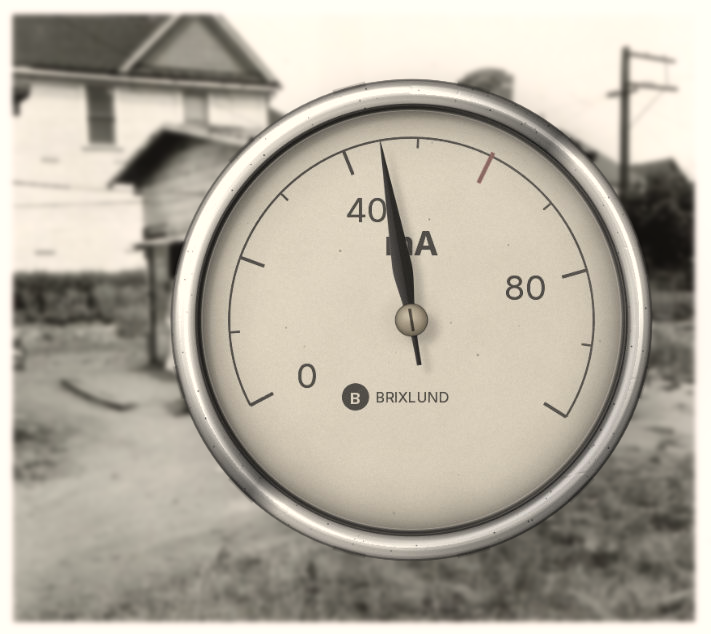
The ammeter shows 45 mA
